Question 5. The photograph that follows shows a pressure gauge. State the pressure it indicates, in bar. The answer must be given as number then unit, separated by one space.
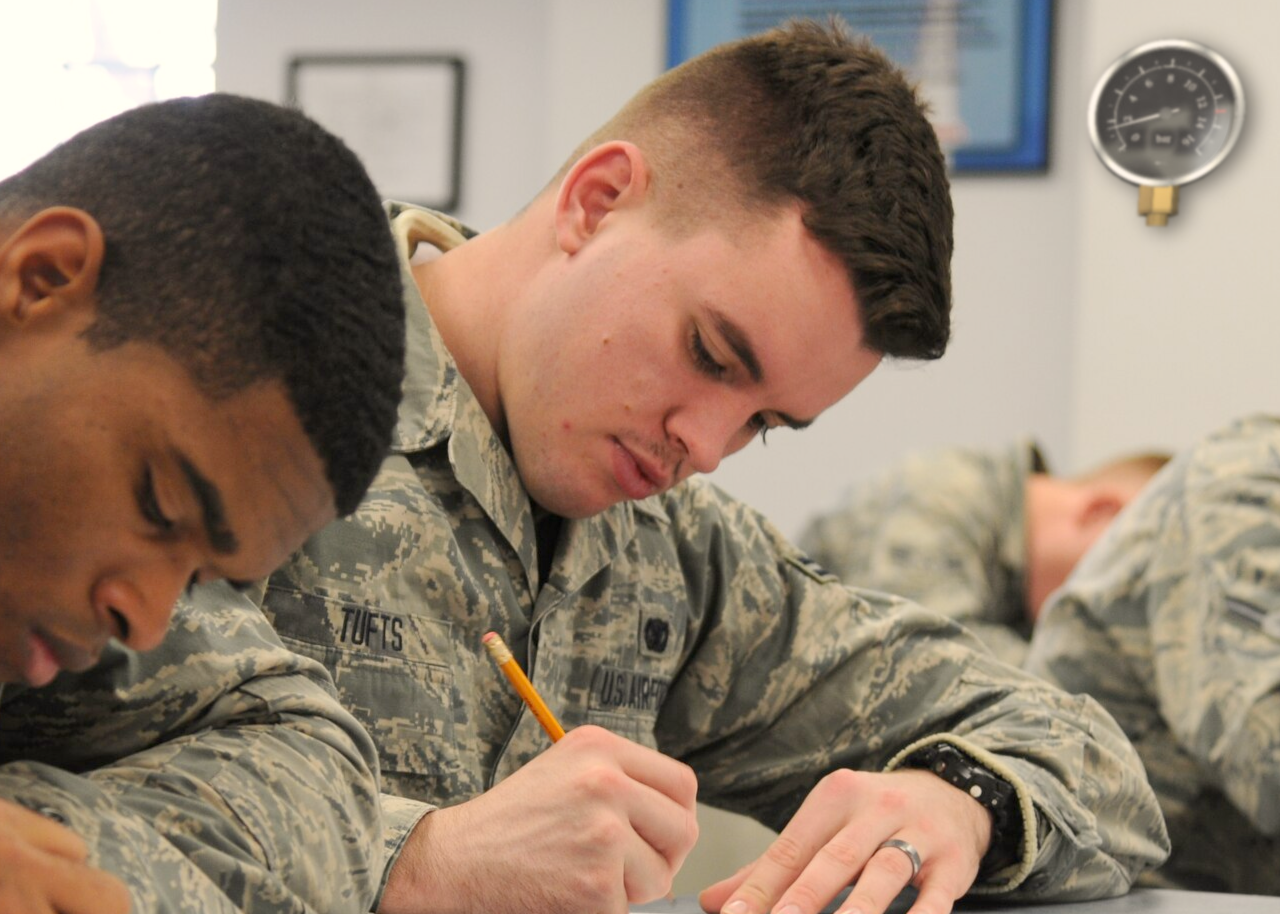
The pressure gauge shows 1.5 bar
